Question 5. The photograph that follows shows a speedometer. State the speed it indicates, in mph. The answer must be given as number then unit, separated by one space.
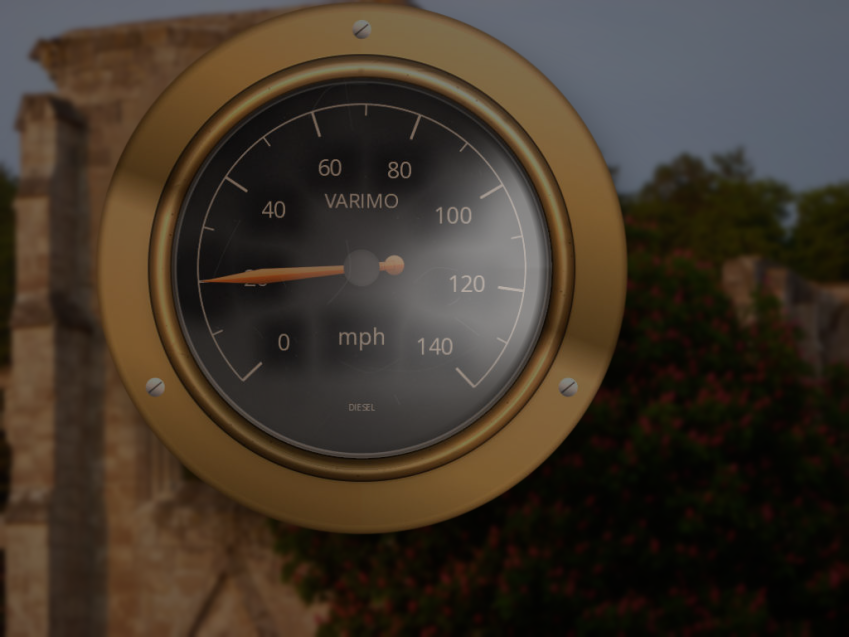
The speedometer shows 20 mph
